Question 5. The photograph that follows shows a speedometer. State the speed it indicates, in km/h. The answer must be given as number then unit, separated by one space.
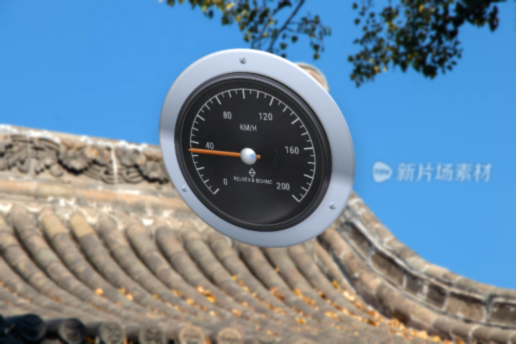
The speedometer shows 35 km/h
